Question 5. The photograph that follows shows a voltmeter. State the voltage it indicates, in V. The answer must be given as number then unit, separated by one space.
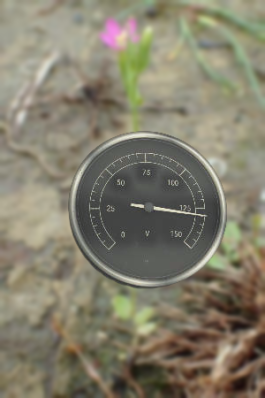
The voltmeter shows 130 V
